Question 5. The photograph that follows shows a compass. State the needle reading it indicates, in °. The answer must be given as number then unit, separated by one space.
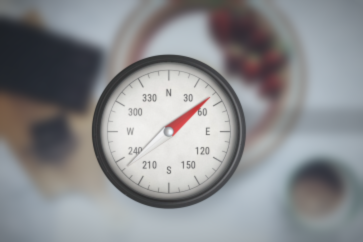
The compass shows 50 °
